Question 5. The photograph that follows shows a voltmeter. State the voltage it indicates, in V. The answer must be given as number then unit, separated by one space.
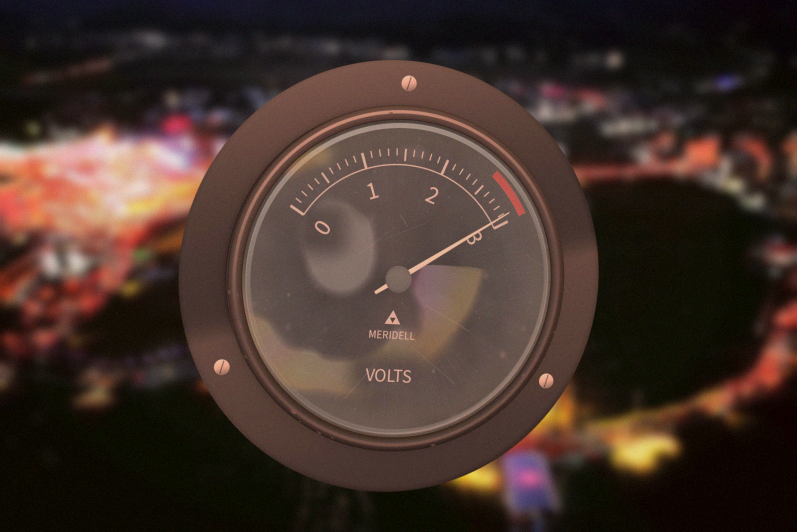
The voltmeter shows 2.9 V
